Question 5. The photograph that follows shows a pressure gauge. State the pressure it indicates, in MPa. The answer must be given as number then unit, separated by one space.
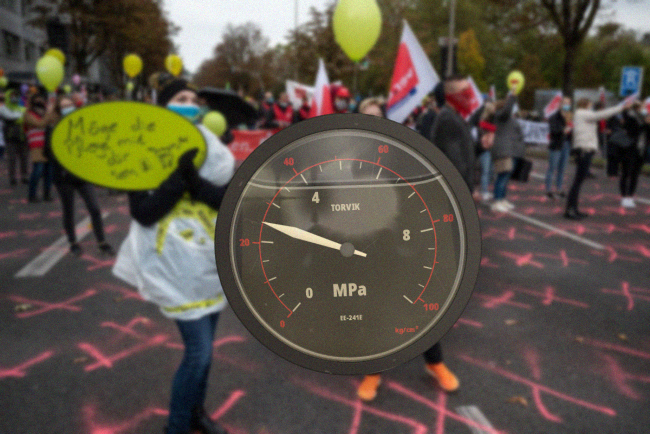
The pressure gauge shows 2.5 MPa
